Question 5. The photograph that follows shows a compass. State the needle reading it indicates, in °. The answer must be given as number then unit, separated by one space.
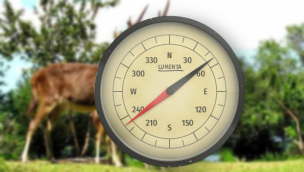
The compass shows 232.5 °
